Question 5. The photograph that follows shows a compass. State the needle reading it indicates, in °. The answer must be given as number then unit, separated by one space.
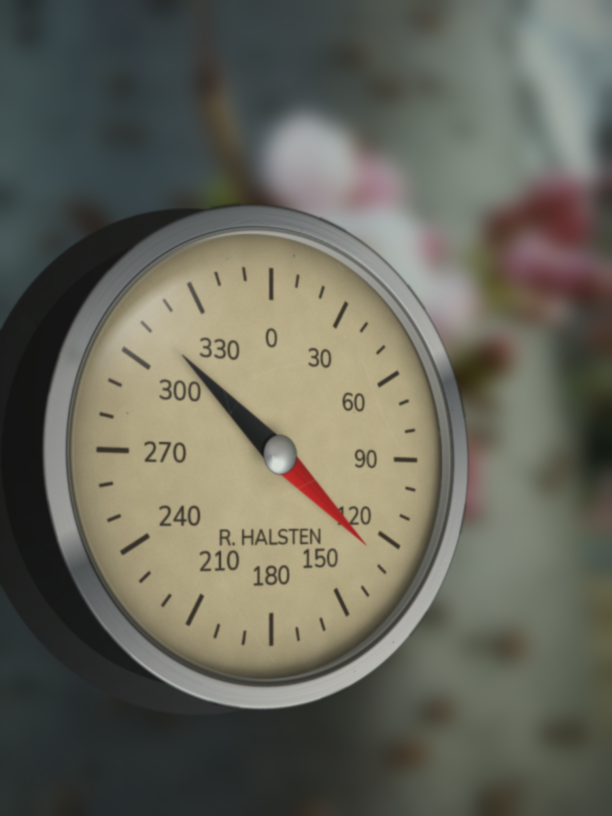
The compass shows 130 °
